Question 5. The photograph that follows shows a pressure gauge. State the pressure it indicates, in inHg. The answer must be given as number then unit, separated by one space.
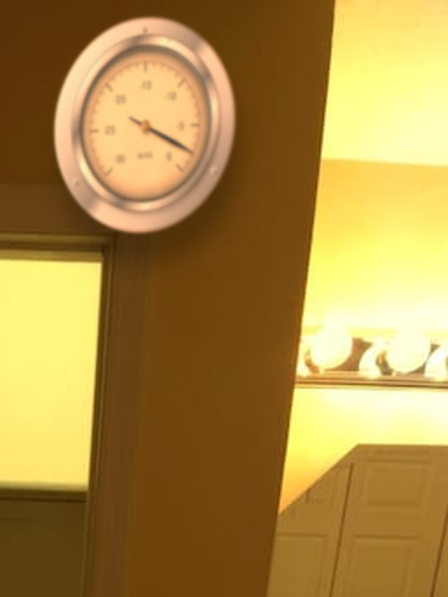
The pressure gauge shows -2 inHg
